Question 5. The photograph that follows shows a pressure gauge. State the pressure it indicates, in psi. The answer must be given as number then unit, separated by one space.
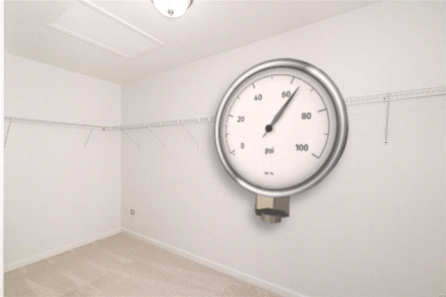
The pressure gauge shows 65 psi
